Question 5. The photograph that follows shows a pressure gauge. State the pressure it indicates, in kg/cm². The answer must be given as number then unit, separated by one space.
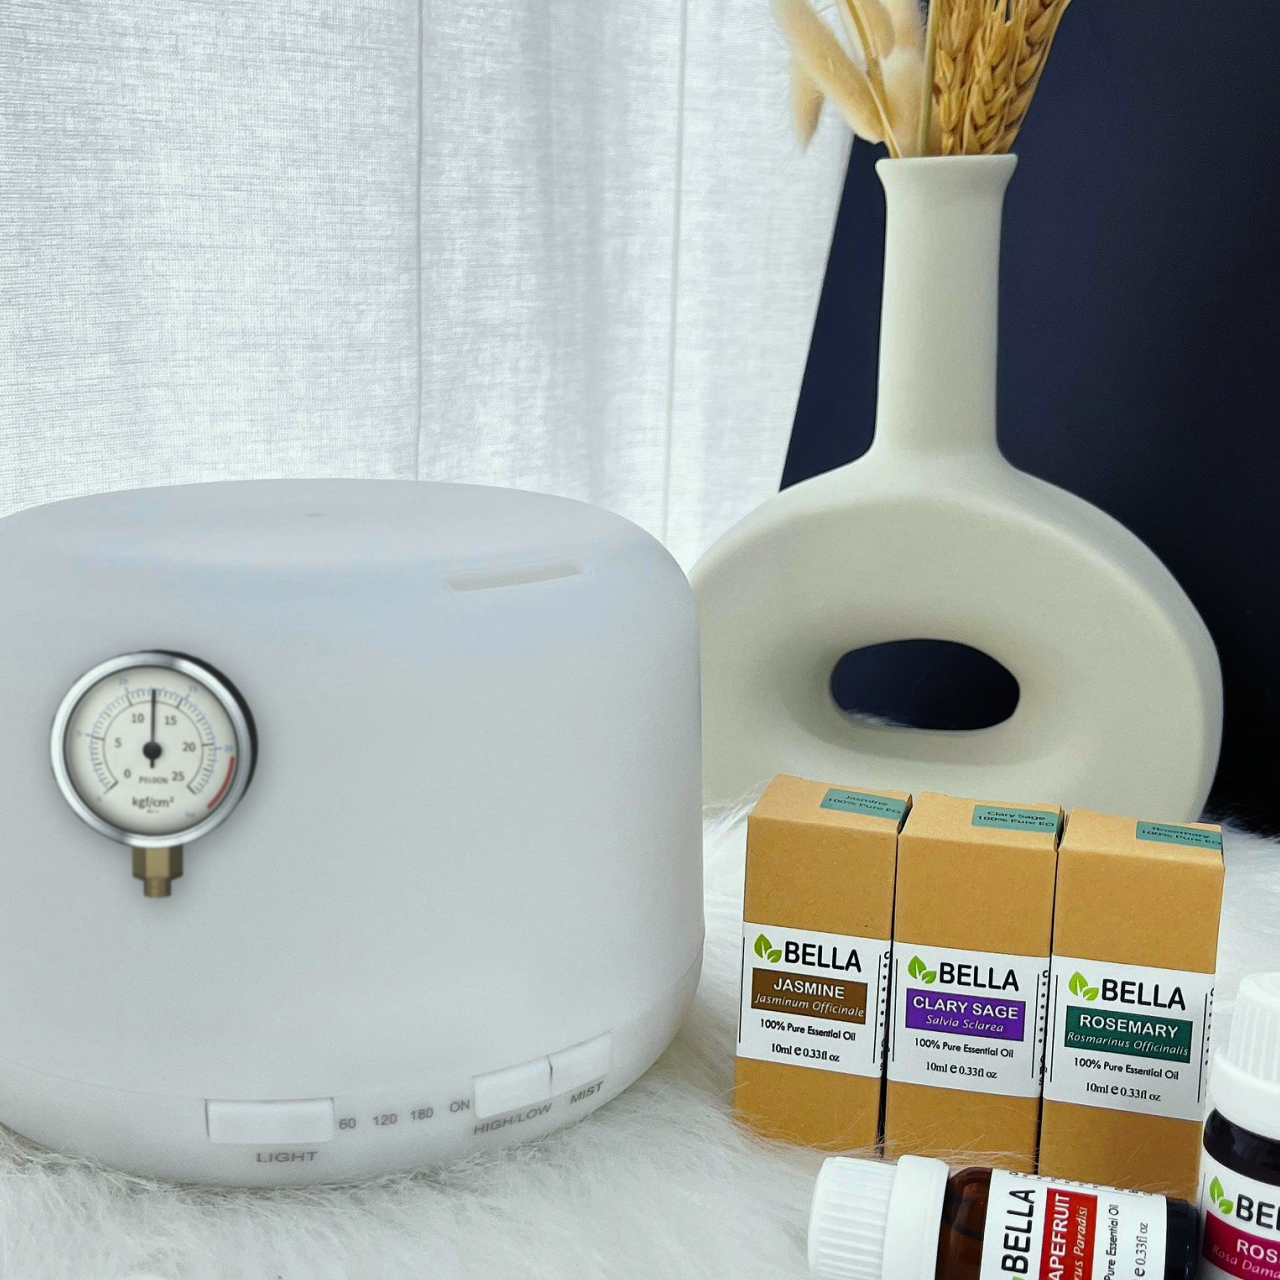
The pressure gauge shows 12.5 kg/cm²
